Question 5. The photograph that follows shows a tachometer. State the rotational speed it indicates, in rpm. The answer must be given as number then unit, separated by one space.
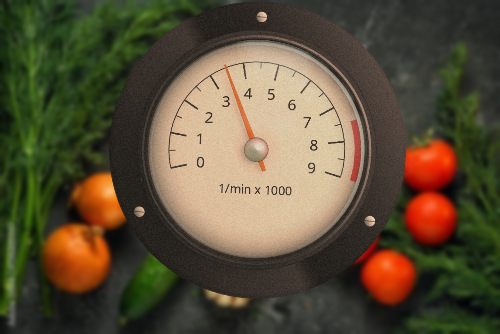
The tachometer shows 3500 rpm
